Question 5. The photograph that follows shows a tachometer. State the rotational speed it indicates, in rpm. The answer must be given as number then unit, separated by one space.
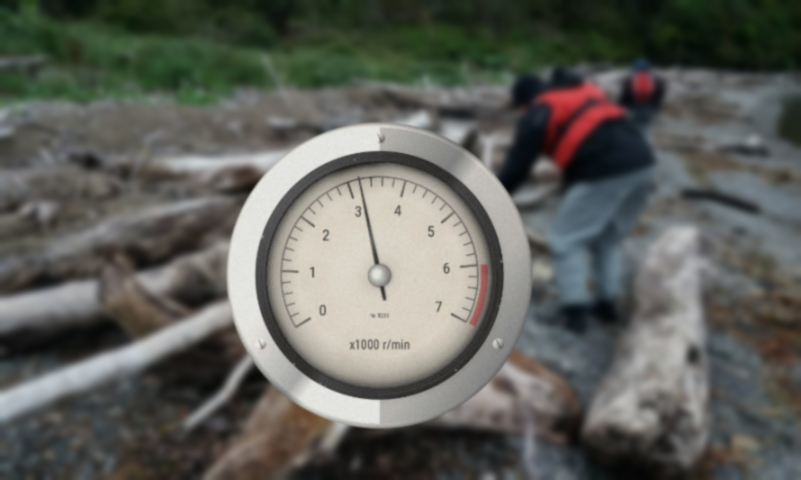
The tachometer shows 3200 rpm
